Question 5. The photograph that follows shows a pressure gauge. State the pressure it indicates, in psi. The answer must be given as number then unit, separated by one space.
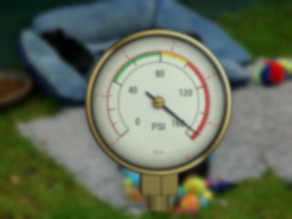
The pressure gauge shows 155 psi
